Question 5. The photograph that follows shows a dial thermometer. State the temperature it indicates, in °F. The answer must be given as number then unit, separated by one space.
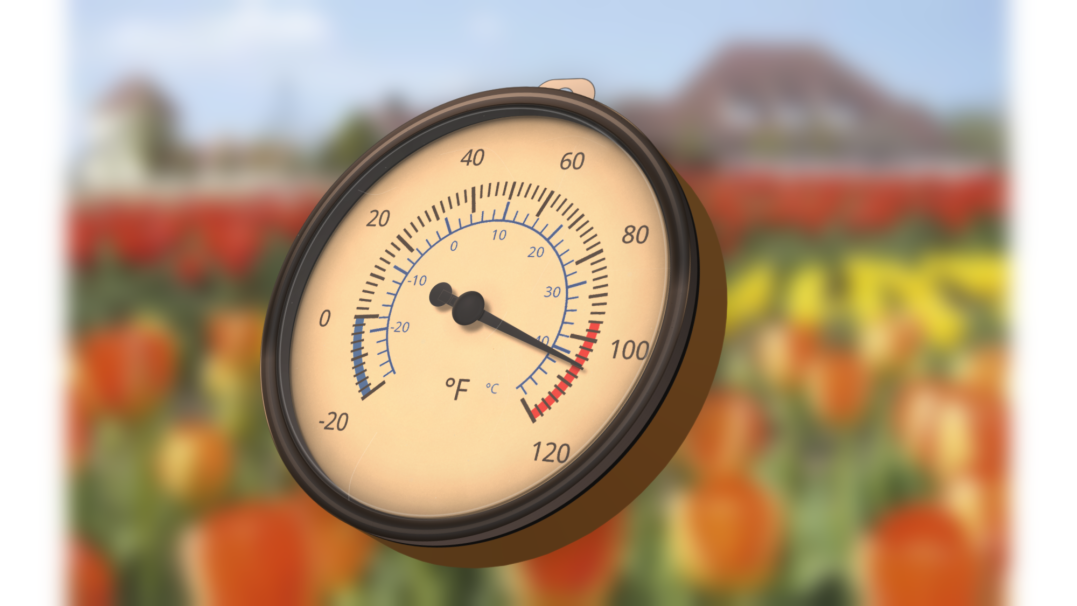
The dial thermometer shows 106 °F
